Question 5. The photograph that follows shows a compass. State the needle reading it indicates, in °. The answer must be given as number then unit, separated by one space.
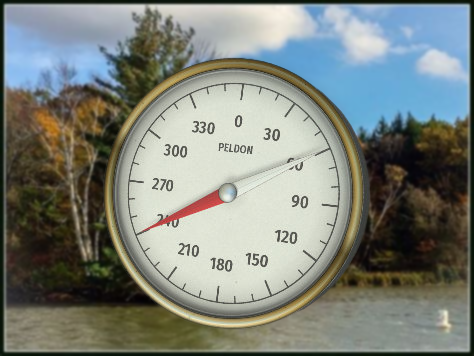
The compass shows 240 °
